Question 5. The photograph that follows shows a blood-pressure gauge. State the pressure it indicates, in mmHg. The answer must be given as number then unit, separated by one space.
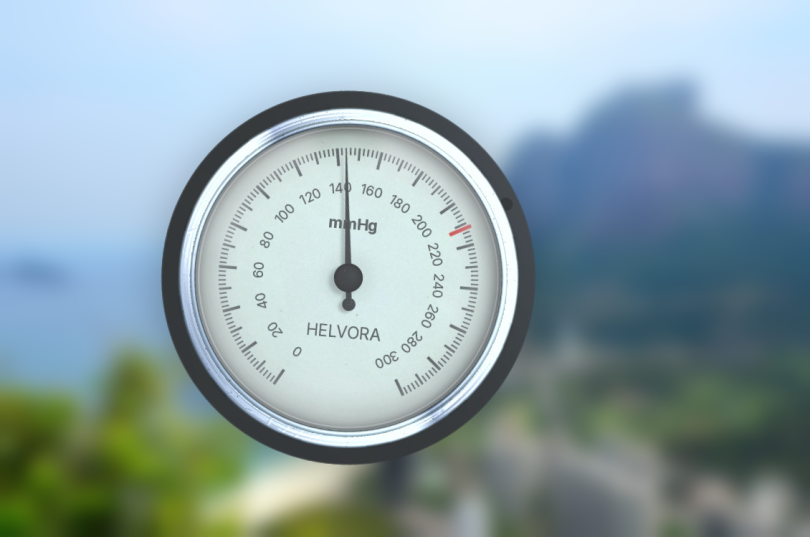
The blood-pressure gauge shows 144 mmHg
